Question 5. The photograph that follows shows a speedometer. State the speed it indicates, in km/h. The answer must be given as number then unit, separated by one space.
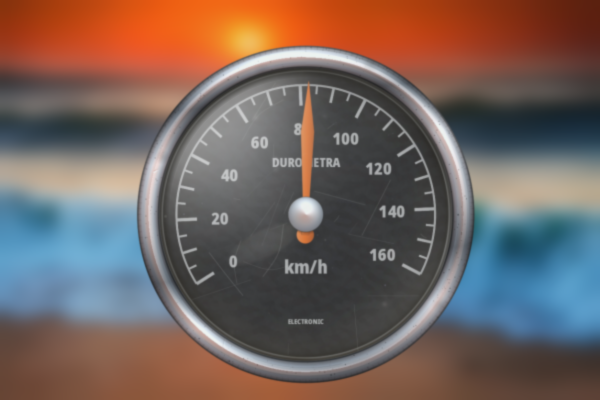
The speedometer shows 82.5 km/h
